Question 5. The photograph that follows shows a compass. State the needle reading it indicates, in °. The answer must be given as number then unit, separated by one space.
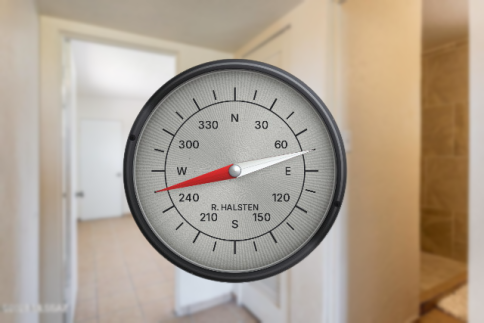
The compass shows 255 °
